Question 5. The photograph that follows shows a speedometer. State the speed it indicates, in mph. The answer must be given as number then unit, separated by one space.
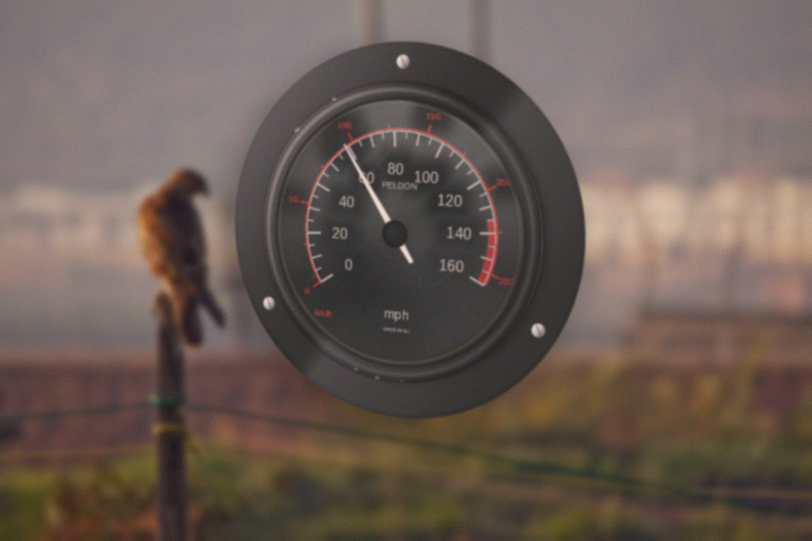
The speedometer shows 60 mph
